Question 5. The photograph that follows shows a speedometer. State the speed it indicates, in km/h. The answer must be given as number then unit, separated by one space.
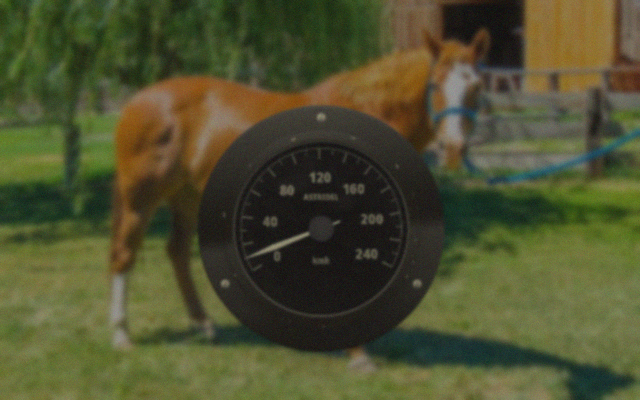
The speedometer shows 10 km/h
